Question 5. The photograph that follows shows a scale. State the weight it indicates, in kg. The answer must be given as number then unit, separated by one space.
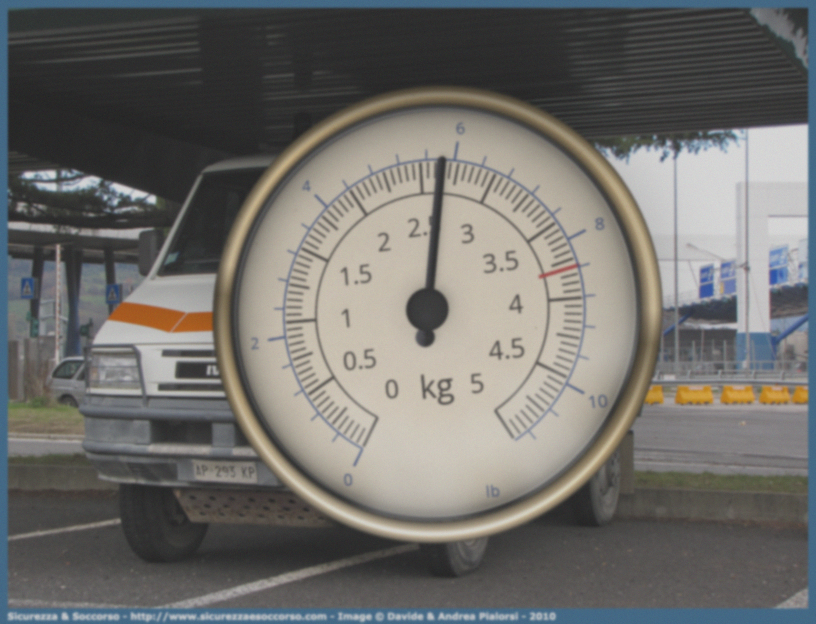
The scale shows 2.65 kg
